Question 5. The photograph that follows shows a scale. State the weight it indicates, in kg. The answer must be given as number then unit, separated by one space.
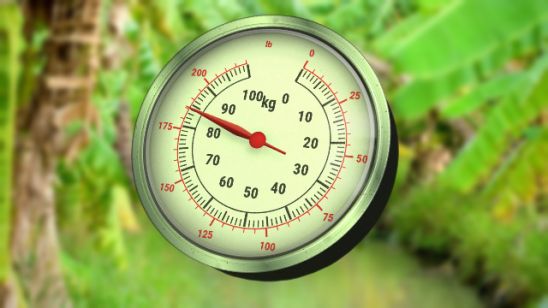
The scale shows 84 kg
